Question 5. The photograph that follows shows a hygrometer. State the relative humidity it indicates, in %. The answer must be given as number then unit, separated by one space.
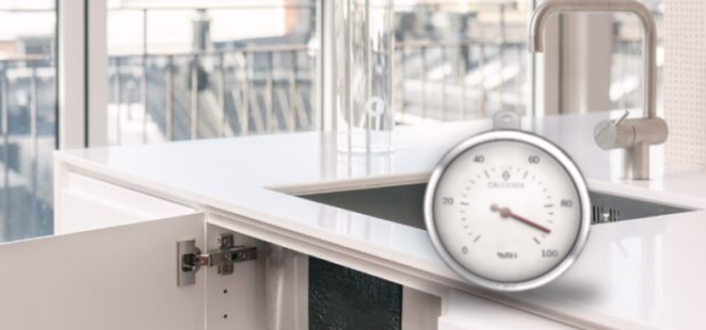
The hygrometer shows 92 %
